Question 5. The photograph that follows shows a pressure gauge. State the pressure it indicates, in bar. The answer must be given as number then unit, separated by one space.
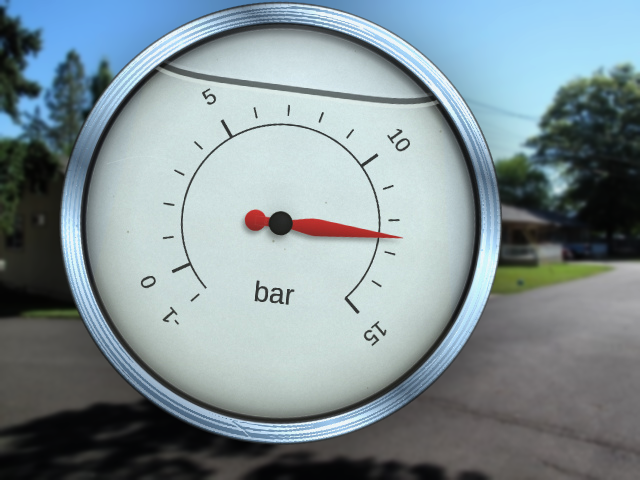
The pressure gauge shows 12.5 bar
